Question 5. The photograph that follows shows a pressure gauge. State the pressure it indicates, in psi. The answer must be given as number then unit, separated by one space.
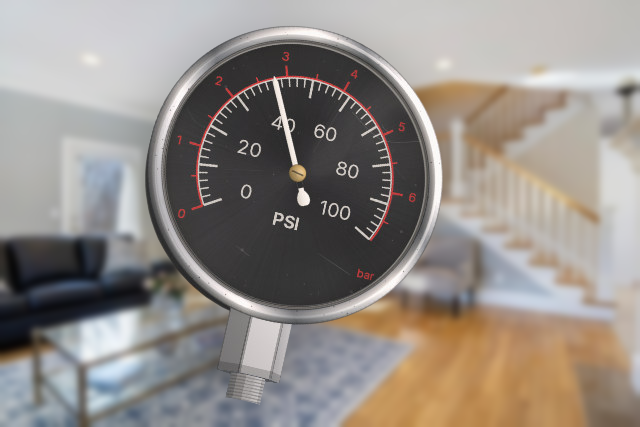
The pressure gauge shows 40 psi
